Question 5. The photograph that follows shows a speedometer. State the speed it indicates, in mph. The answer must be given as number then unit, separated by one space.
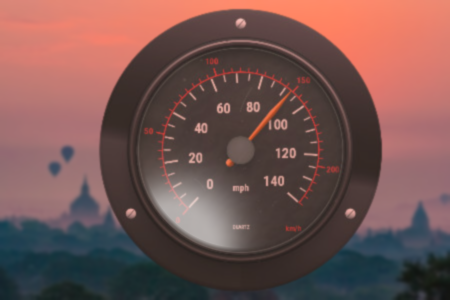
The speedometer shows 92.5 mph
